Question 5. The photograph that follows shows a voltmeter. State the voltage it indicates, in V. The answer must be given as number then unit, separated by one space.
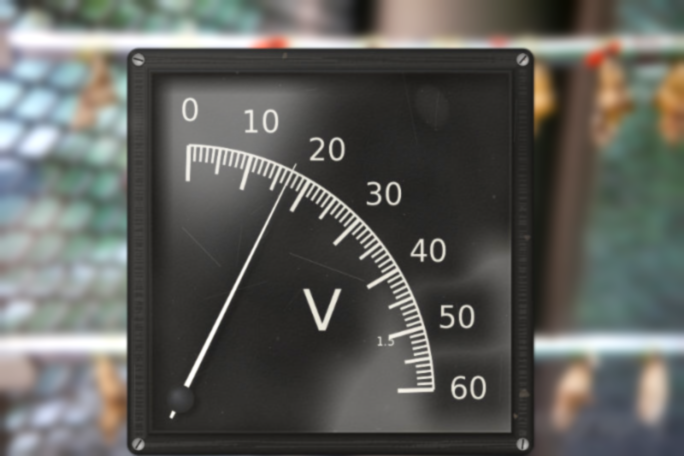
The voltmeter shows 17 V
